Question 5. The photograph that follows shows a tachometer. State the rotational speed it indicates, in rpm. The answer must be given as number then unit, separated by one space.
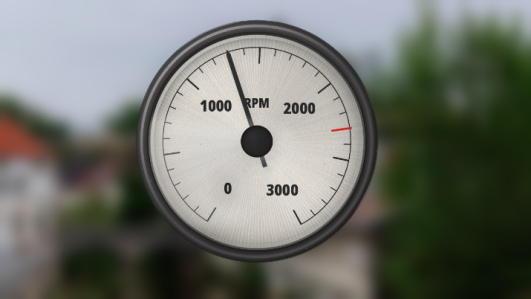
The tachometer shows 1300 rpm
